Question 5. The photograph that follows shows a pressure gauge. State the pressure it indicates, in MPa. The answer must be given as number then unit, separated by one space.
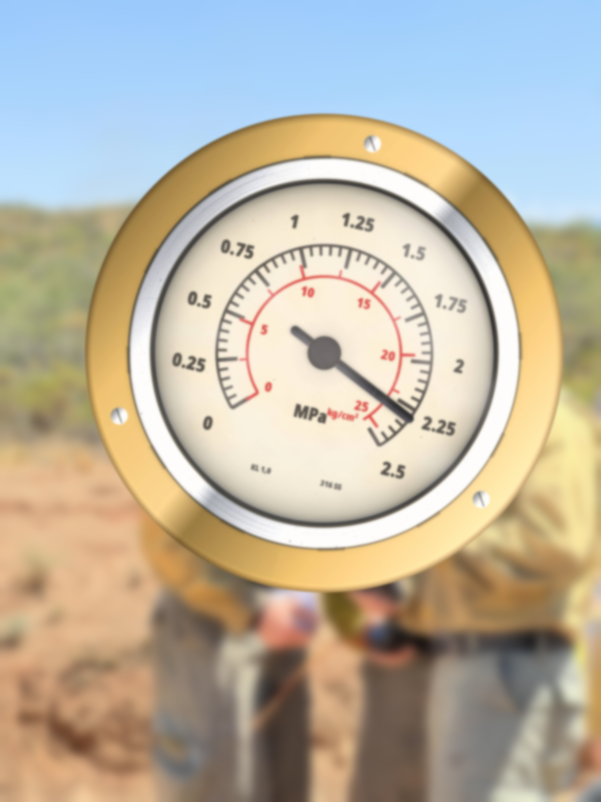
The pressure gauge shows 2.3 MPa
